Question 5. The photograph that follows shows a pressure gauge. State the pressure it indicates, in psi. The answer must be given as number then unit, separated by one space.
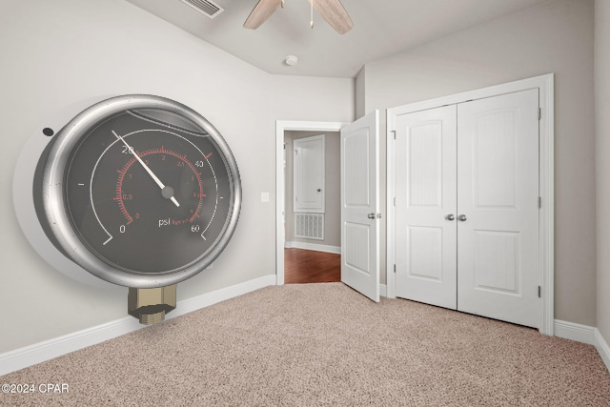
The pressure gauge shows 20 psi
